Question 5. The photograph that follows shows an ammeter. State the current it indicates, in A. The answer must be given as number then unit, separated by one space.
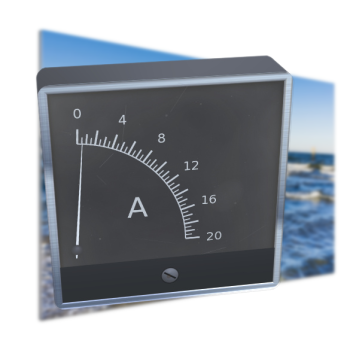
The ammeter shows 0.5 A
